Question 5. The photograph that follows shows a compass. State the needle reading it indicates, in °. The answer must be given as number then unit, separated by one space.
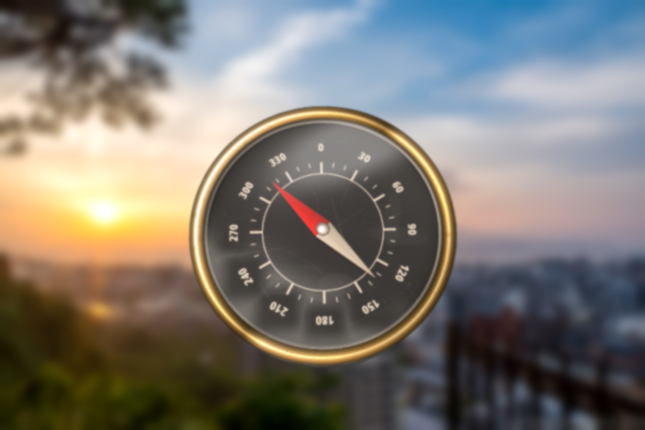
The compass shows 315 °
